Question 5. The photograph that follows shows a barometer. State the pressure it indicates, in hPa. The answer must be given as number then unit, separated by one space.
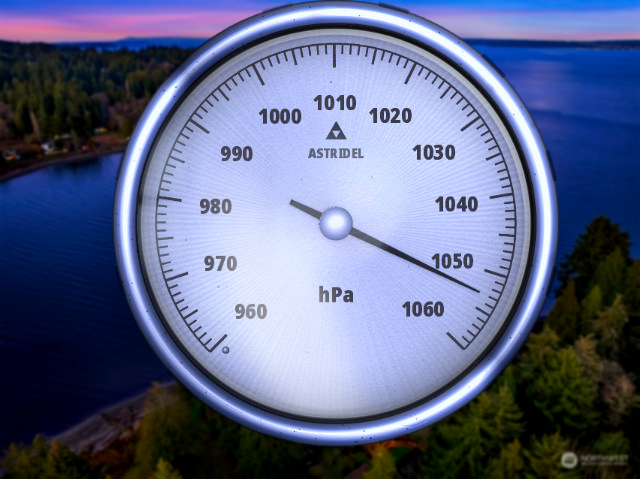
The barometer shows 1053 hPa
